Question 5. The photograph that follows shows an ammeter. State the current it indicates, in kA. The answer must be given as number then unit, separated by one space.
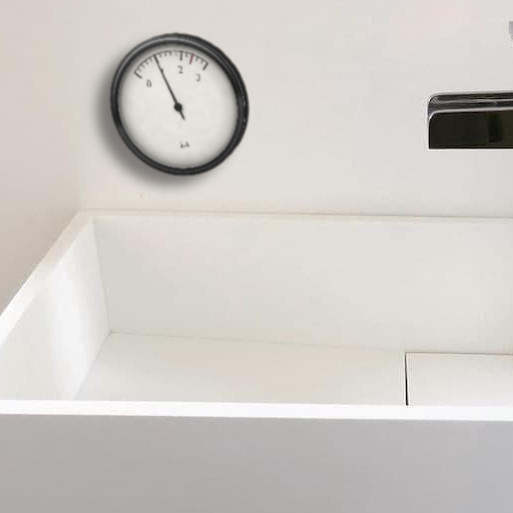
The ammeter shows 1 kA
